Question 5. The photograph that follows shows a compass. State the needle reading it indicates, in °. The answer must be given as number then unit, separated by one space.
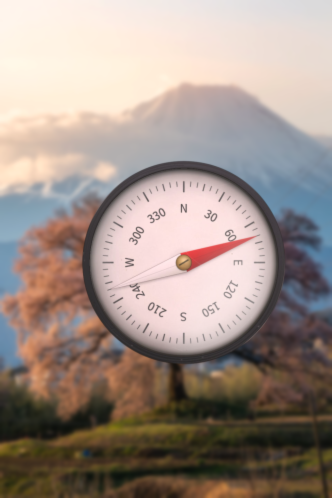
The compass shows 70 °
